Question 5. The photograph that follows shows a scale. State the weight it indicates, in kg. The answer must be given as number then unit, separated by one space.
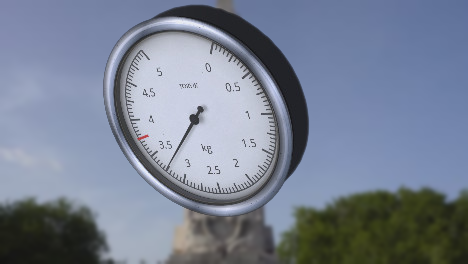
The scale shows 3.25 kg
